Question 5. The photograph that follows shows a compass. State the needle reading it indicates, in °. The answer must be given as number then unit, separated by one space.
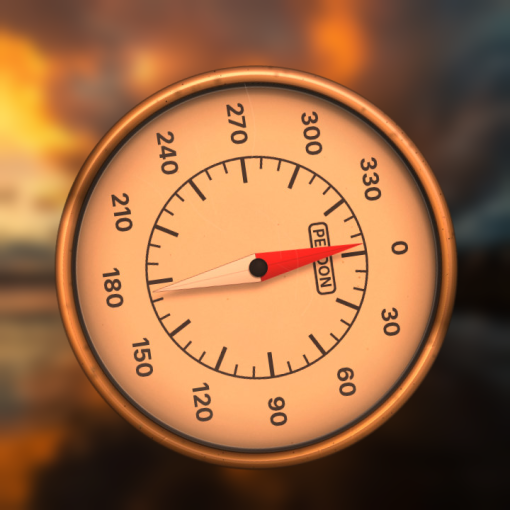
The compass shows 355 °
